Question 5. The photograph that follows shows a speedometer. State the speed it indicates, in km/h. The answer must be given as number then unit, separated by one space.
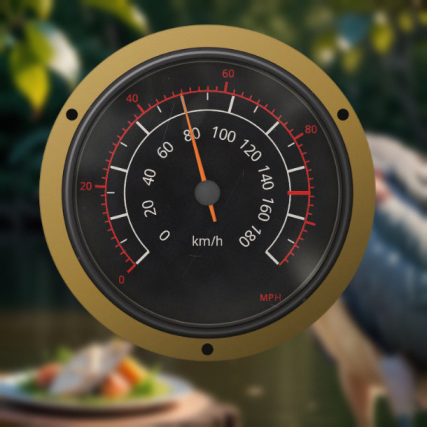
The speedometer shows 80 km/h
